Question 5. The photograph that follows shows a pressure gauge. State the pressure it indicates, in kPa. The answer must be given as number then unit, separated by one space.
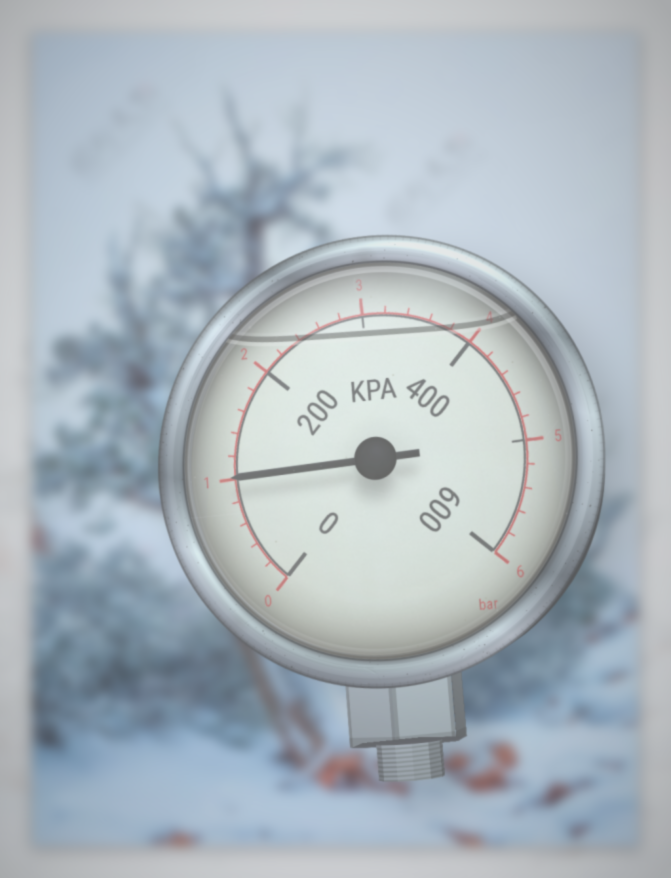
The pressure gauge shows 100 kPa
